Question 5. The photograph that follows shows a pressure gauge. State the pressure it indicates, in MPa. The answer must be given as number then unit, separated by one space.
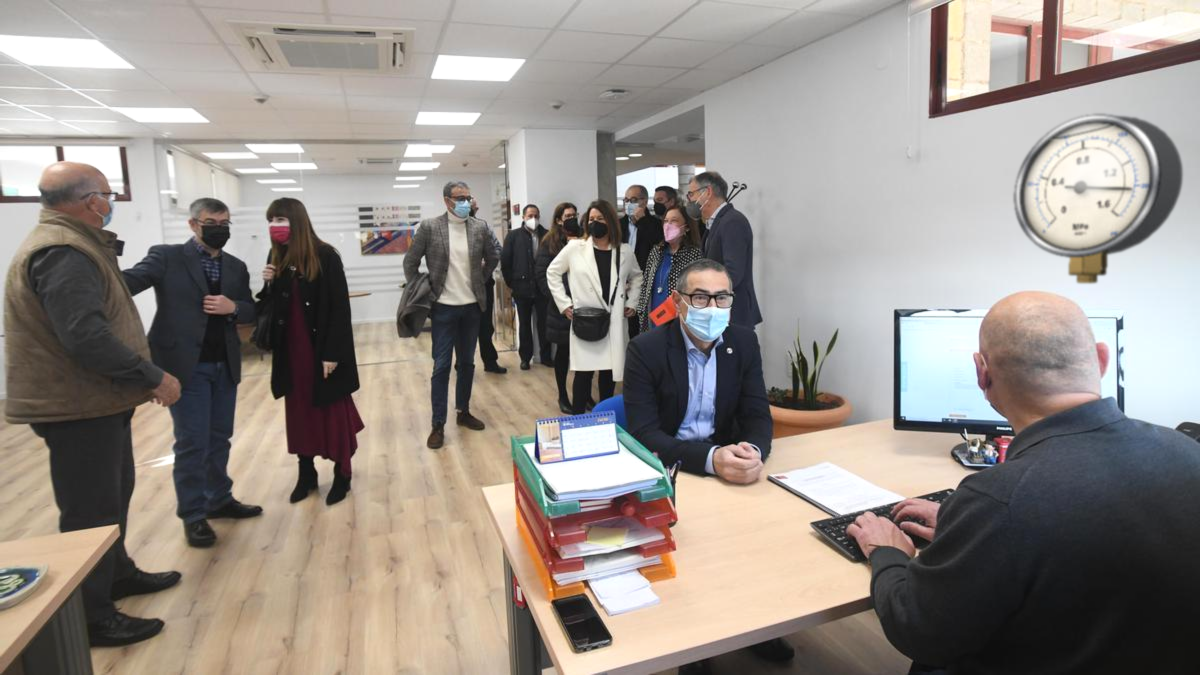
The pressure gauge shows 1.4 MPa
